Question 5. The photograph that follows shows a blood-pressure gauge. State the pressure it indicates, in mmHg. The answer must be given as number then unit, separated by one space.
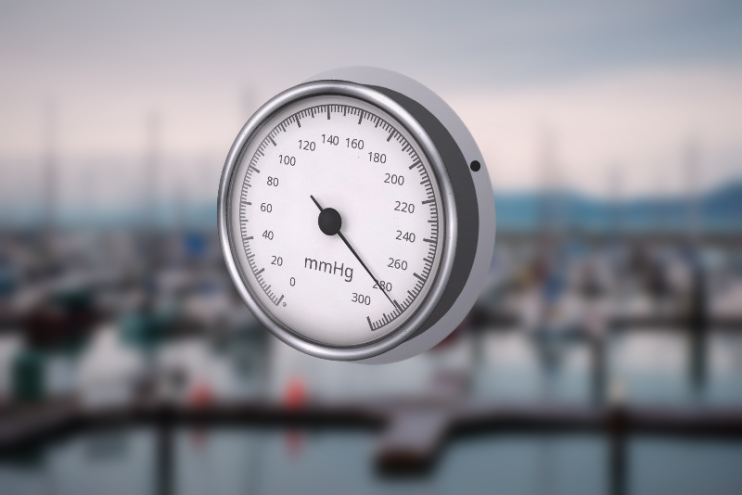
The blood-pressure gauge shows 280 mmHg
